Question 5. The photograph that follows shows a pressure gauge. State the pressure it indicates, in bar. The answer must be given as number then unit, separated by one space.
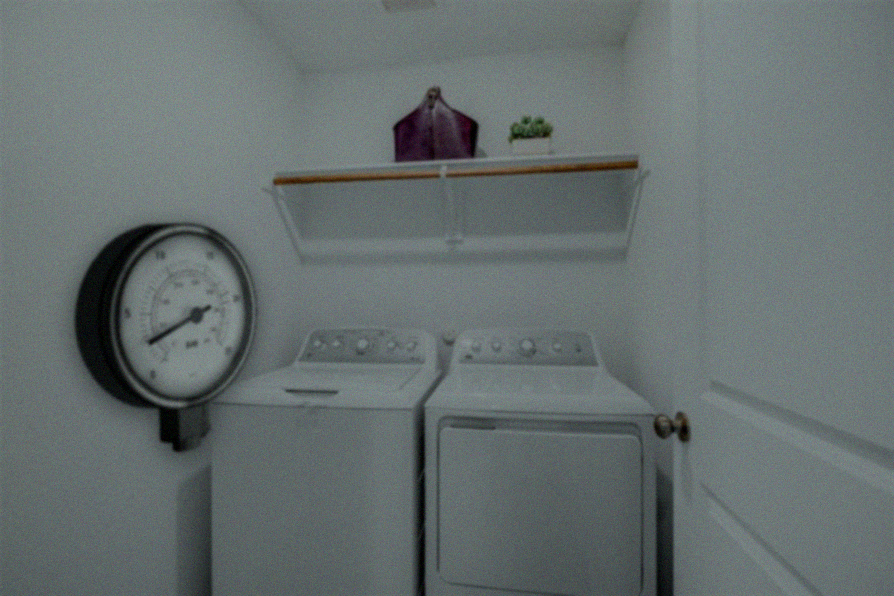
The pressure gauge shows 2.5 bar
